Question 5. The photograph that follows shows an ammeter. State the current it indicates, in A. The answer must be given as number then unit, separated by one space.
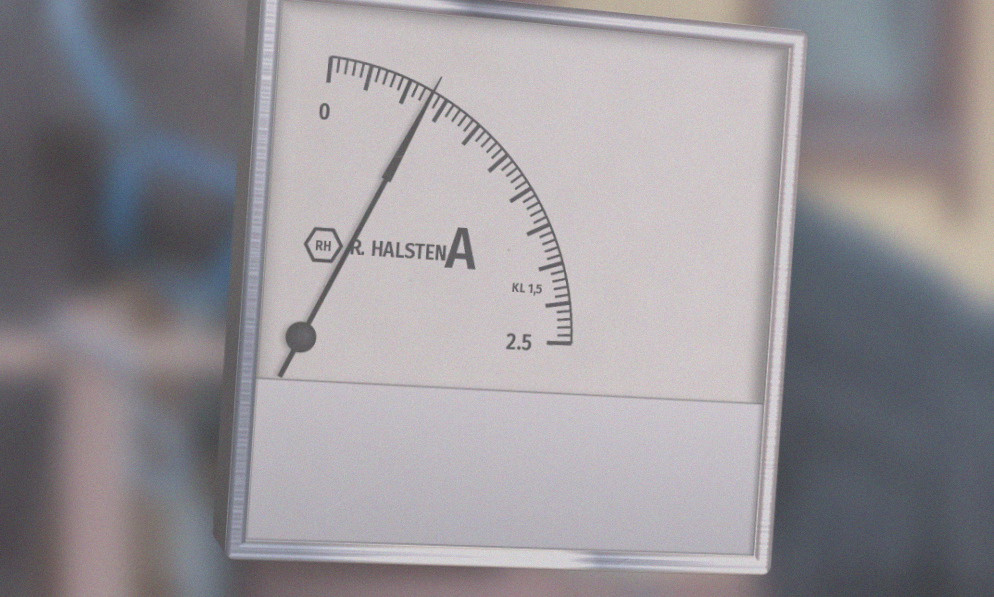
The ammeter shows 0.65 A
